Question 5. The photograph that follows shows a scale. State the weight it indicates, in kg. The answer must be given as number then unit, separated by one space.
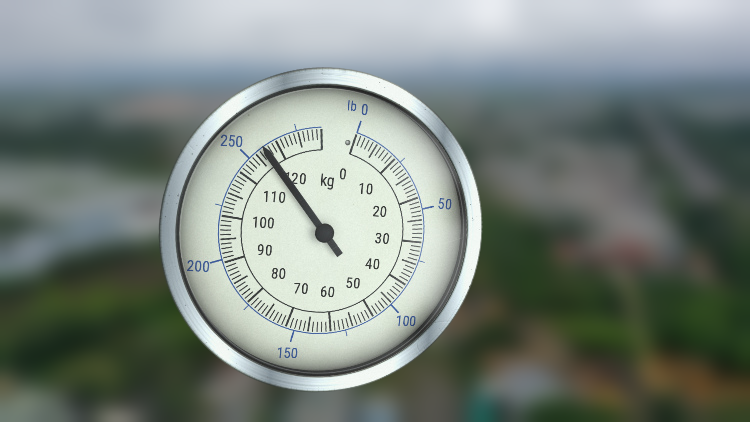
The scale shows 117 kg
